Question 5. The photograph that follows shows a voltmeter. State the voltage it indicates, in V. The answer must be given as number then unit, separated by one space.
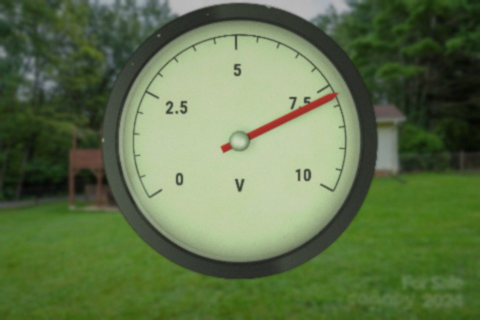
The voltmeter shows 7.75 V
